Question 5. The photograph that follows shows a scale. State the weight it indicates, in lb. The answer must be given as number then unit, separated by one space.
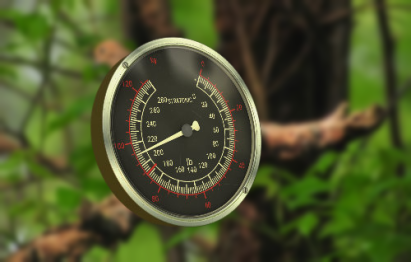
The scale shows 210 lb
